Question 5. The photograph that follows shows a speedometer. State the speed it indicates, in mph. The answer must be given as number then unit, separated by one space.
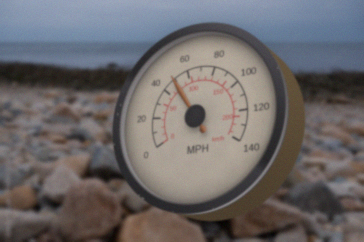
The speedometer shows 50 mph
